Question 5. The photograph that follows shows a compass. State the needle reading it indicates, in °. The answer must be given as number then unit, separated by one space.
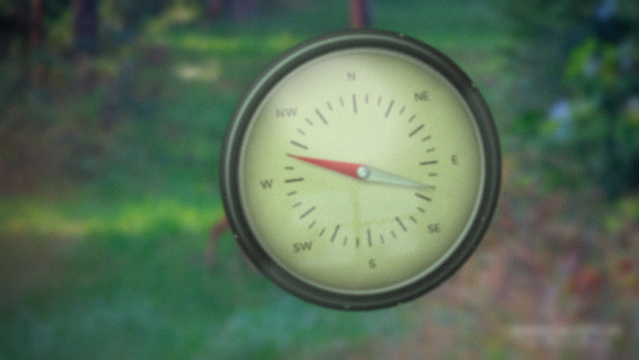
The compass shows 290 °
